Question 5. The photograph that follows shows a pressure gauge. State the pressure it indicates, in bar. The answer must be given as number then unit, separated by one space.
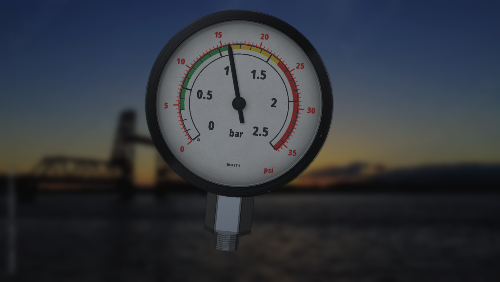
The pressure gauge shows 1.1 bar
